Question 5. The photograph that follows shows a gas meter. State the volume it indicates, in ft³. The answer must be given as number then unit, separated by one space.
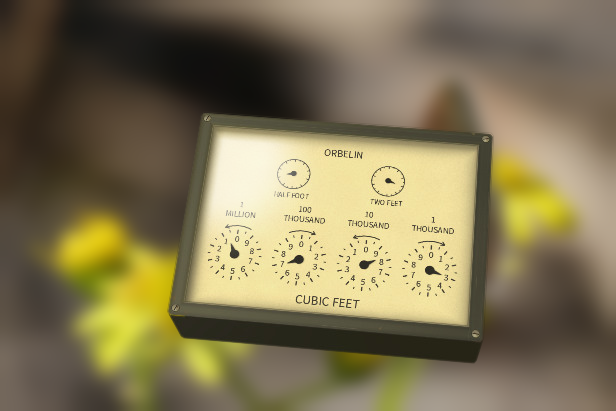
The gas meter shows 68300 ft³
